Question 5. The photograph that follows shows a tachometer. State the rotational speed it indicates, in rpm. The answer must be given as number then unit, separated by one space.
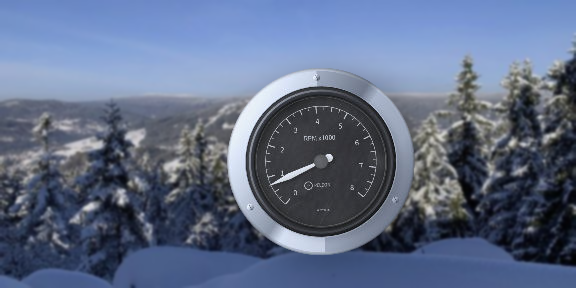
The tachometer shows 750 rpm
